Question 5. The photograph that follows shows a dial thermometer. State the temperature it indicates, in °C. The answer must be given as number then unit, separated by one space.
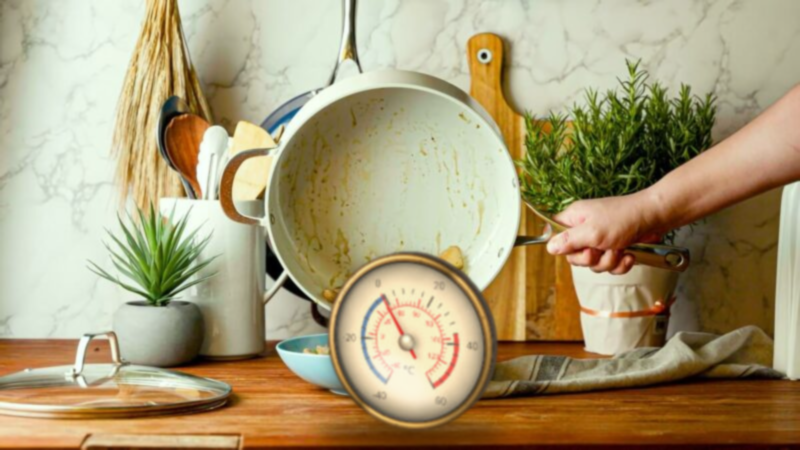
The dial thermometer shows 0 °C
